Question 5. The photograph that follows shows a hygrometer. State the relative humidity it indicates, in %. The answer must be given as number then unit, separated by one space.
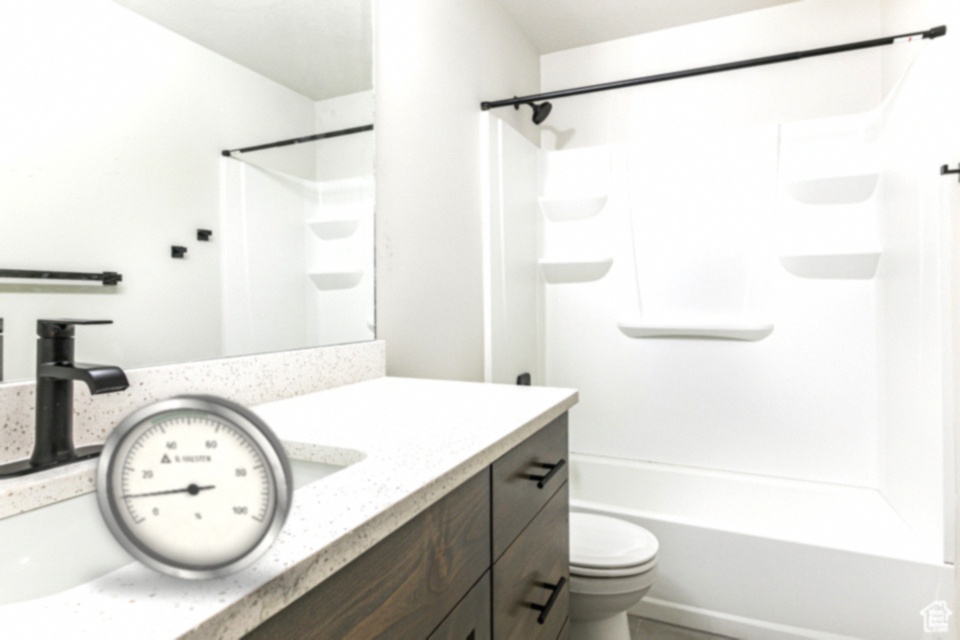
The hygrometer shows 10 %
